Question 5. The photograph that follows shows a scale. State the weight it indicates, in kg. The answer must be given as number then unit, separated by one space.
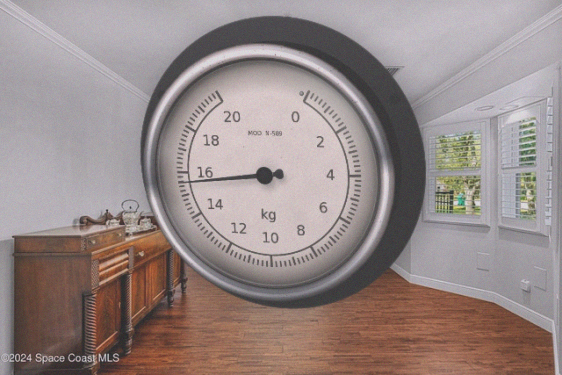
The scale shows 15.6 kg
